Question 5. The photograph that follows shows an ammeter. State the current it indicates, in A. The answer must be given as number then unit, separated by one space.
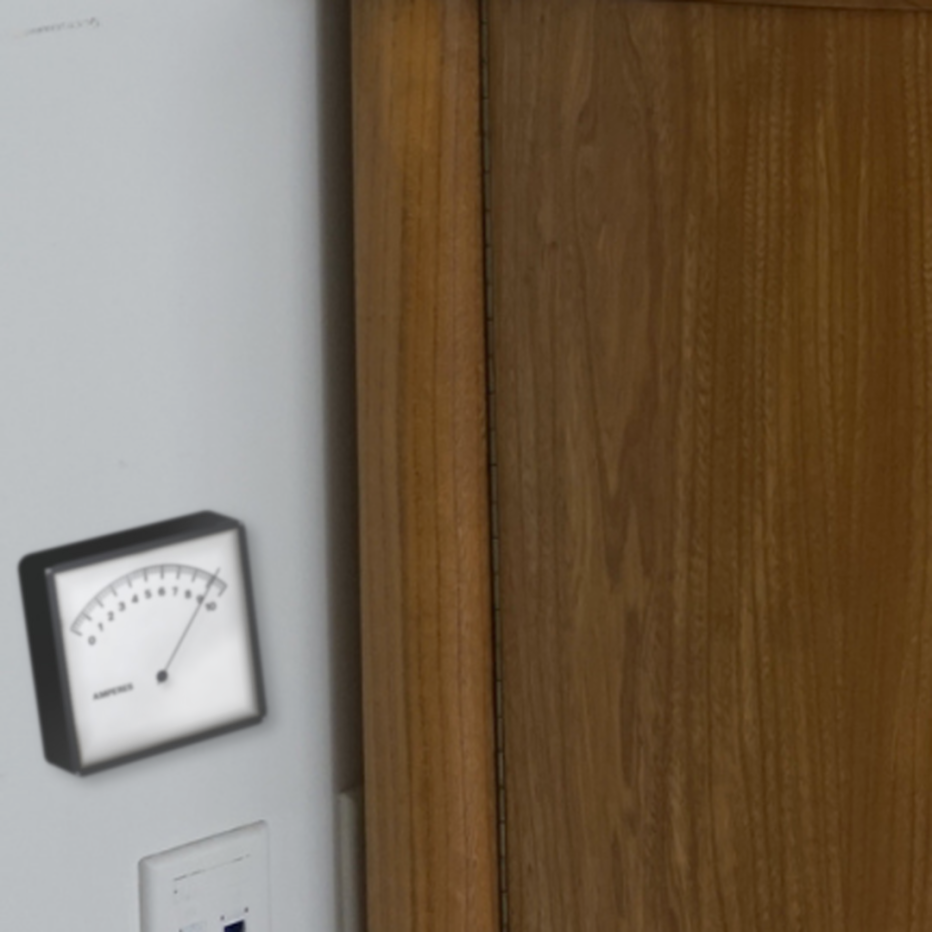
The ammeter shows 9 A
